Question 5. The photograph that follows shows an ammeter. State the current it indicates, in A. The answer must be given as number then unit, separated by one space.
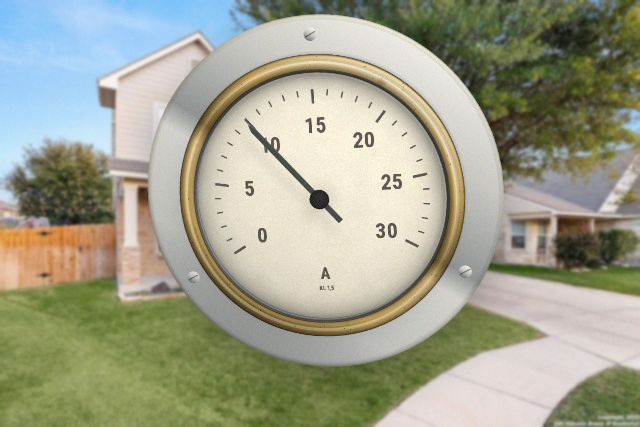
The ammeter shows 10 A
